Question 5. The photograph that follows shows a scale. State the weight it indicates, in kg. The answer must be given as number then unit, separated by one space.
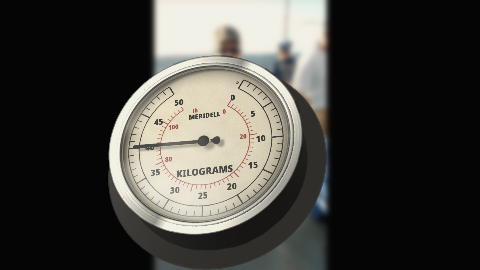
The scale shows 40 kg
